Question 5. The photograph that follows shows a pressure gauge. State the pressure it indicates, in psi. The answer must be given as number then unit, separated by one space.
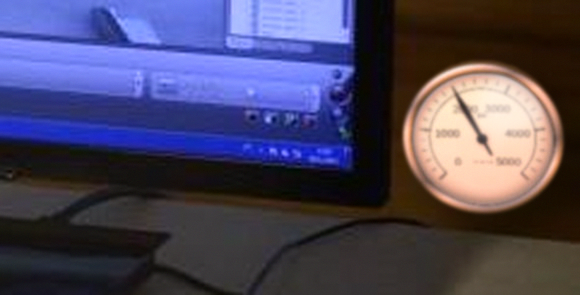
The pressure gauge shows 2000 psi
